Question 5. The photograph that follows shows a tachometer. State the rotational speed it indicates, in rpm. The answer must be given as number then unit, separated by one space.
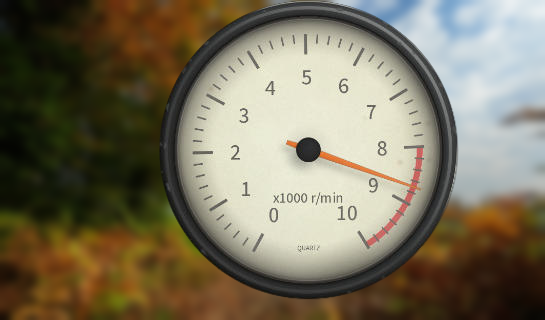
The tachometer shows 8700 rpm
